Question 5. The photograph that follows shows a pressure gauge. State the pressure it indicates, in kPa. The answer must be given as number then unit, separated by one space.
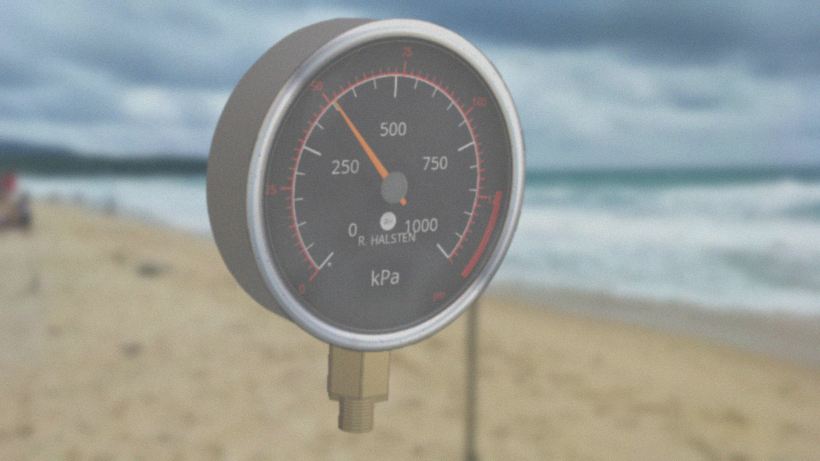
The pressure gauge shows 350 kPa
